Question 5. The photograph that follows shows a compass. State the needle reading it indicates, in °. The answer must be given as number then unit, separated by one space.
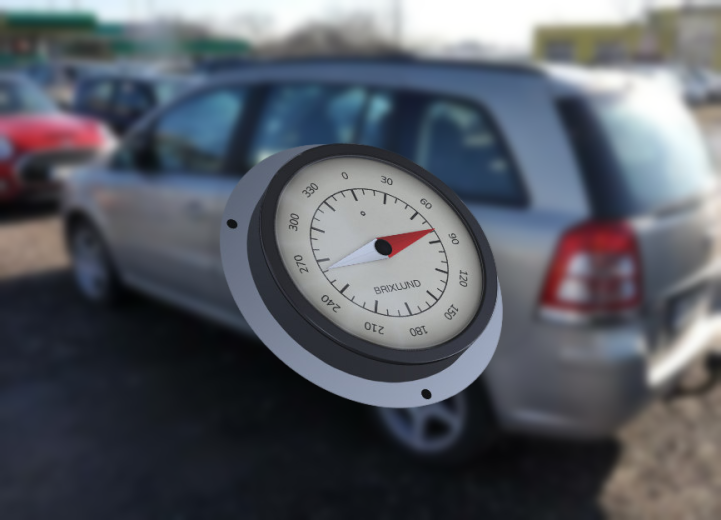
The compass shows 80 °
